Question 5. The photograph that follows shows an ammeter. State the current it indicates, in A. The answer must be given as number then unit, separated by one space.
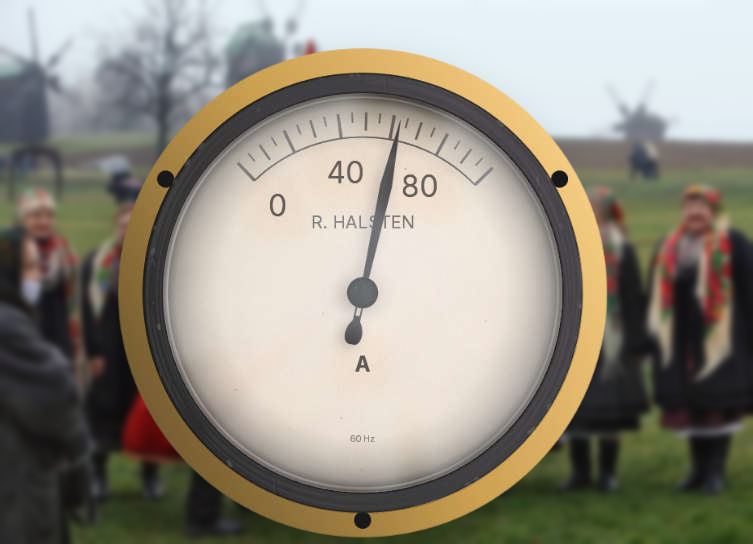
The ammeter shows 62.5 A
